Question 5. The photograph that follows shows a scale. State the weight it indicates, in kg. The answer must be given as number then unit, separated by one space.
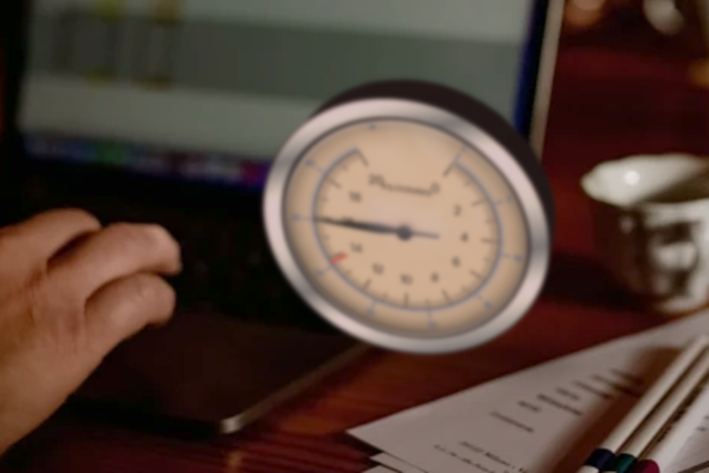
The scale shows 16 kg
